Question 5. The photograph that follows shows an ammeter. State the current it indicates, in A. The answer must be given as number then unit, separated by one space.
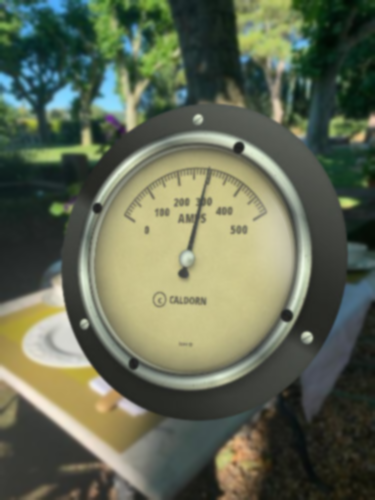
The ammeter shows 300 A
